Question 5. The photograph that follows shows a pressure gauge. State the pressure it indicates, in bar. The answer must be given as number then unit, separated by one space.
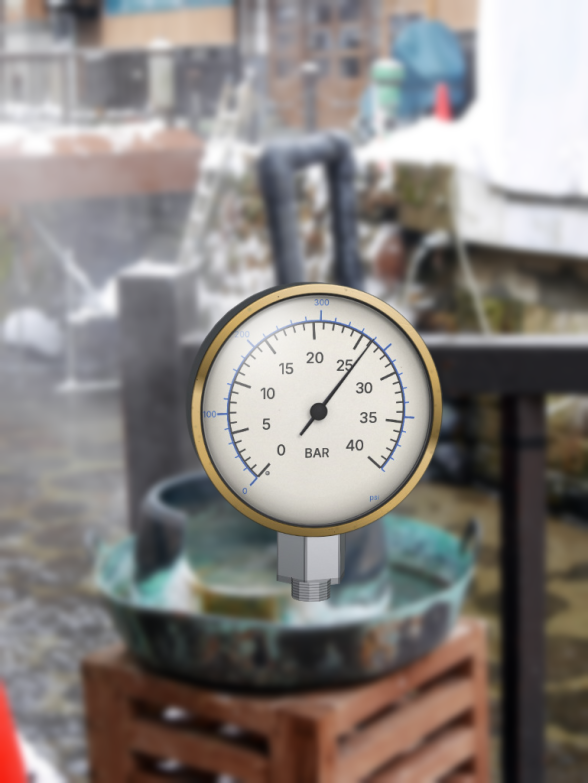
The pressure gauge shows 26 bar
